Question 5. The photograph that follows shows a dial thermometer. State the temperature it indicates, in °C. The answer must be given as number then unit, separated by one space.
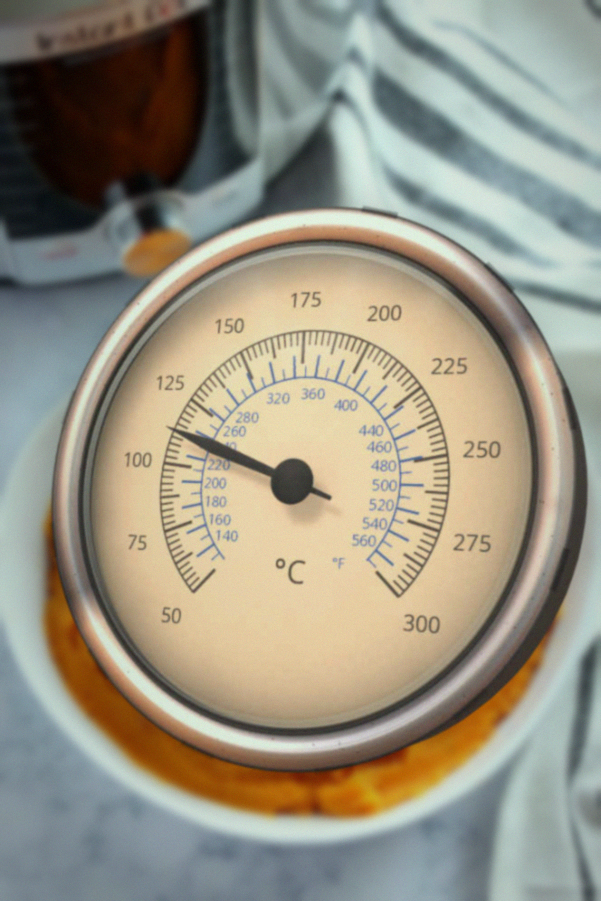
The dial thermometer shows 112.5 °C
